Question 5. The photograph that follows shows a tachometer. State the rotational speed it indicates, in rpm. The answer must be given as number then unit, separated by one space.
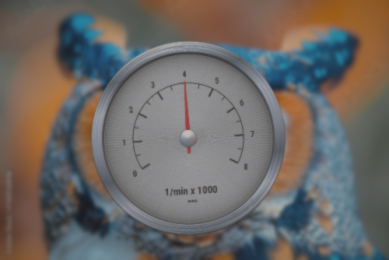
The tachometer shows 4000 rpm
